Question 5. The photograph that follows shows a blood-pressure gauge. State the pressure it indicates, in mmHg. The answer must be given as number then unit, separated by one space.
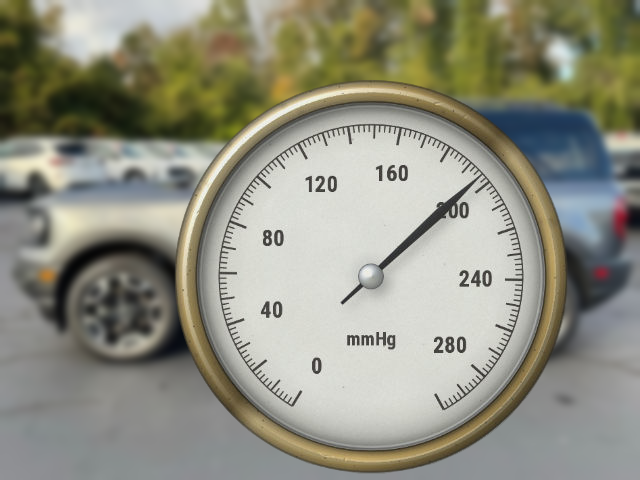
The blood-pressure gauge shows 196 mmHg
